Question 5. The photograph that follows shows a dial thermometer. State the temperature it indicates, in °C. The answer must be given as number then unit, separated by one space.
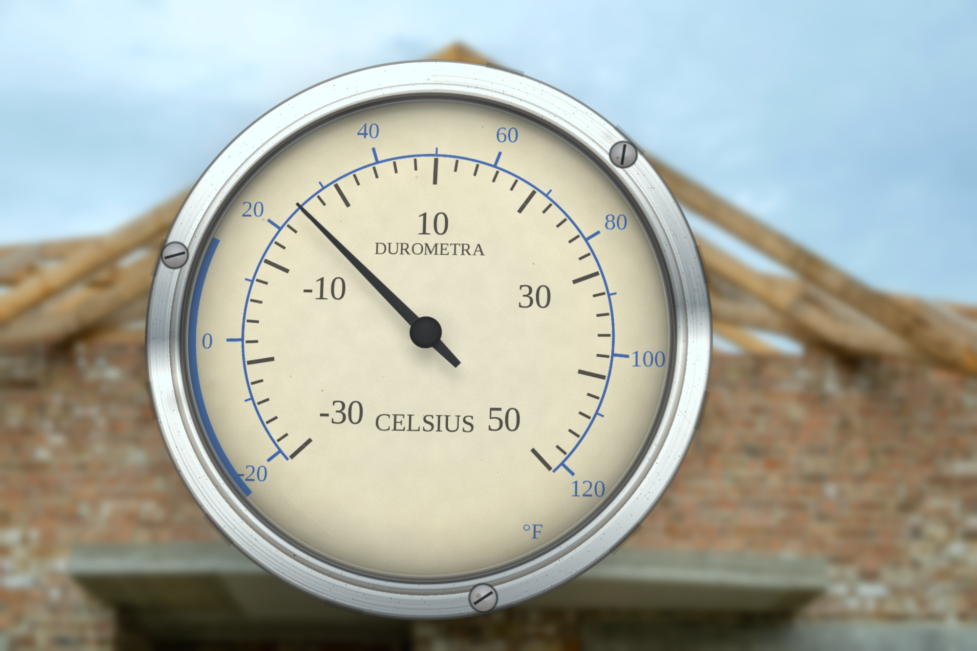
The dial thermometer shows -4 °C
